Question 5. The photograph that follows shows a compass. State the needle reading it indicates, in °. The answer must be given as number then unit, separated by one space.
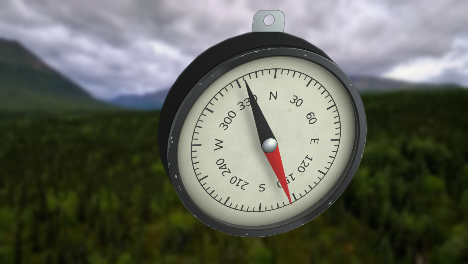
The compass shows 155 °
